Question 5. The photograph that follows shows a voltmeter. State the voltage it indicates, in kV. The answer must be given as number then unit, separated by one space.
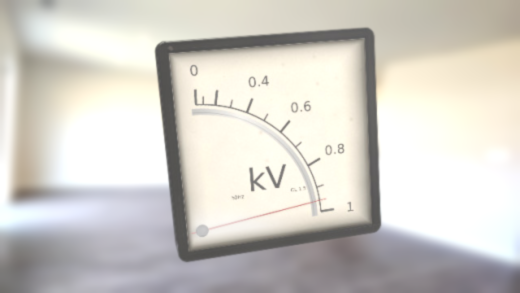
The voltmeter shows 0.95 kV
